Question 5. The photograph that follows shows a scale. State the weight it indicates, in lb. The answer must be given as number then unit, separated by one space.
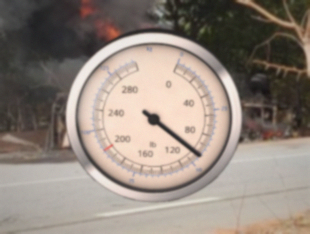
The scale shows 100 lb
